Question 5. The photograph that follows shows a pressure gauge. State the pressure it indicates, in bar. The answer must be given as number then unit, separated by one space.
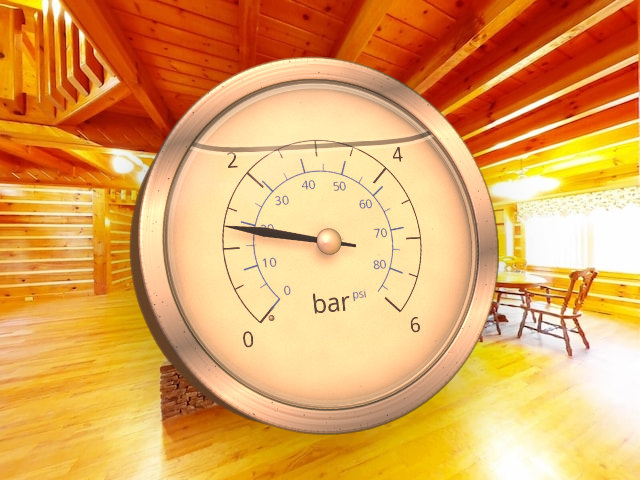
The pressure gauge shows 1.25 bar
